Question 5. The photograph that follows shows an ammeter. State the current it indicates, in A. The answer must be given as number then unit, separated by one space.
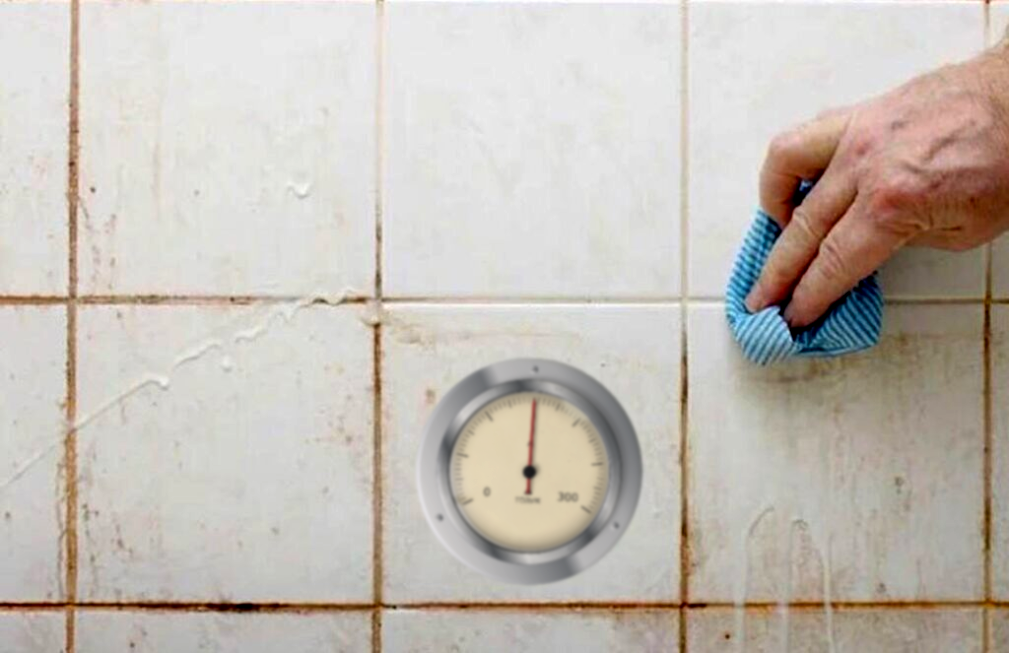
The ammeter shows 150 A
